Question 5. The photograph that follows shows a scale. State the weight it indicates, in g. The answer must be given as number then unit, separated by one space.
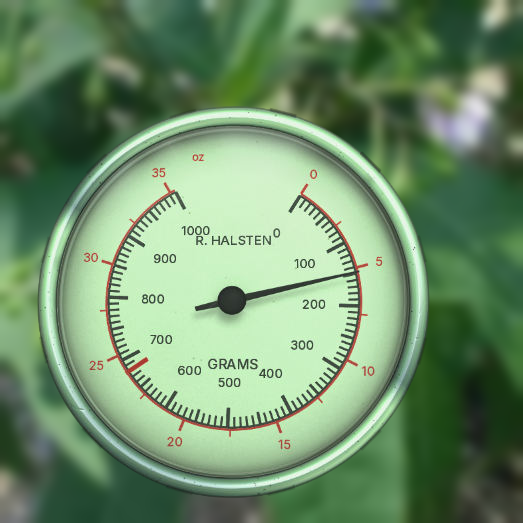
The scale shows 150 g
